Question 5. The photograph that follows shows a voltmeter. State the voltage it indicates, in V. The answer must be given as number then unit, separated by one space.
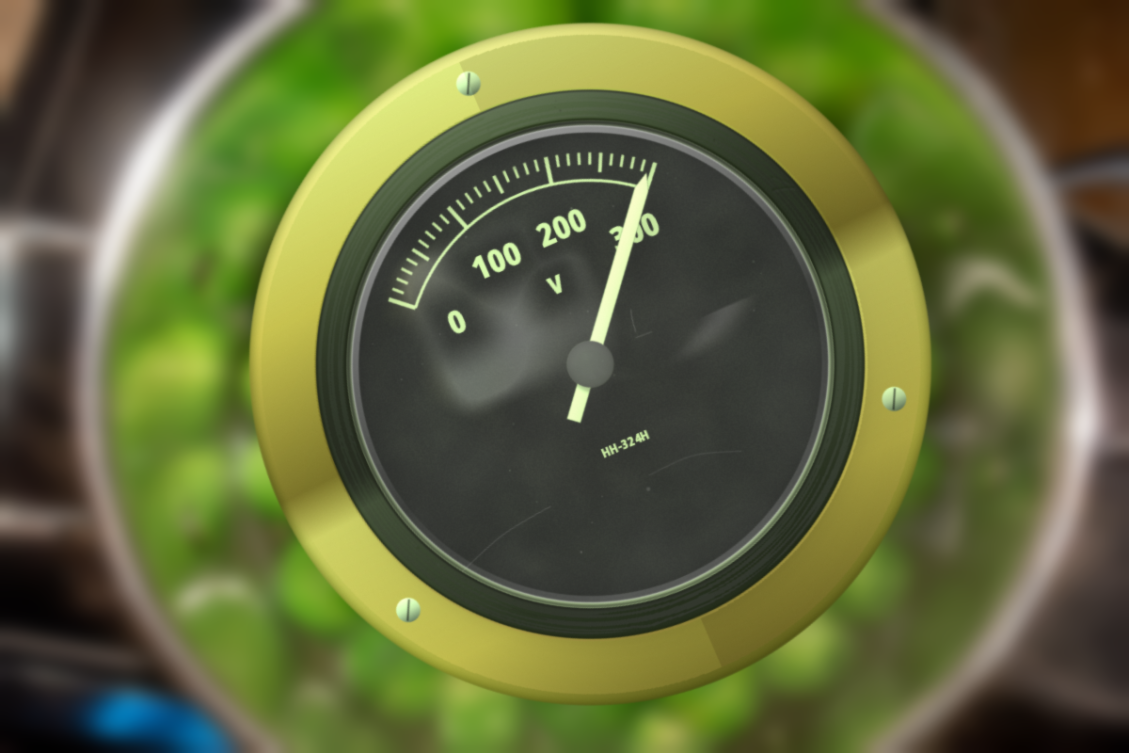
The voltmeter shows 295 V
